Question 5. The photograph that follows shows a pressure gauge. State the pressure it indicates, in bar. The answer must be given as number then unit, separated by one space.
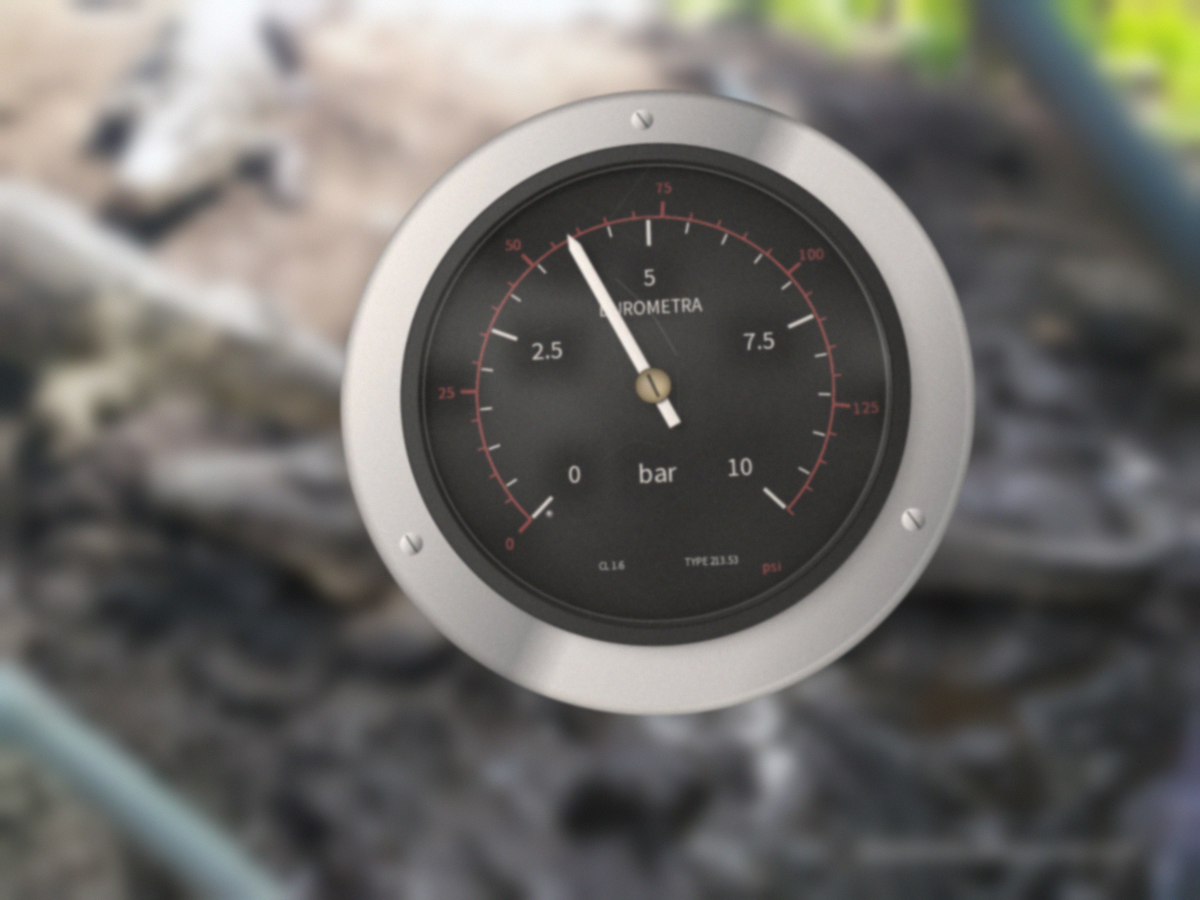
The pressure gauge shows 4 bar
